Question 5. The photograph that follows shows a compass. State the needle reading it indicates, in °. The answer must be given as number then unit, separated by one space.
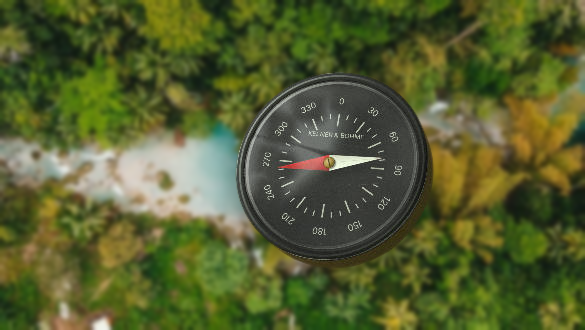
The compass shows 260 °
